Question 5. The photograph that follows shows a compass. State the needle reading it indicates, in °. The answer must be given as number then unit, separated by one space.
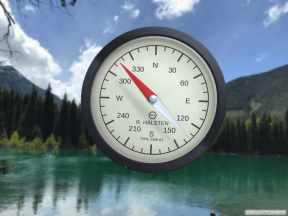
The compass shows 315 °
